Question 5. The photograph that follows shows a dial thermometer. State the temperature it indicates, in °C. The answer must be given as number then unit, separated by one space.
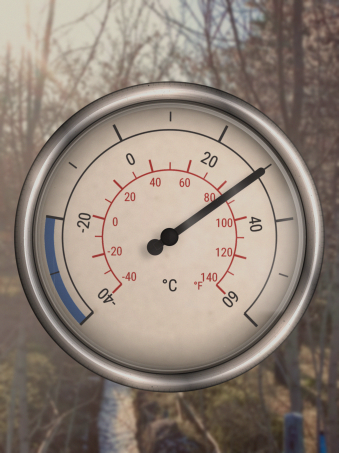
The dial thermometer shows 30 °C
